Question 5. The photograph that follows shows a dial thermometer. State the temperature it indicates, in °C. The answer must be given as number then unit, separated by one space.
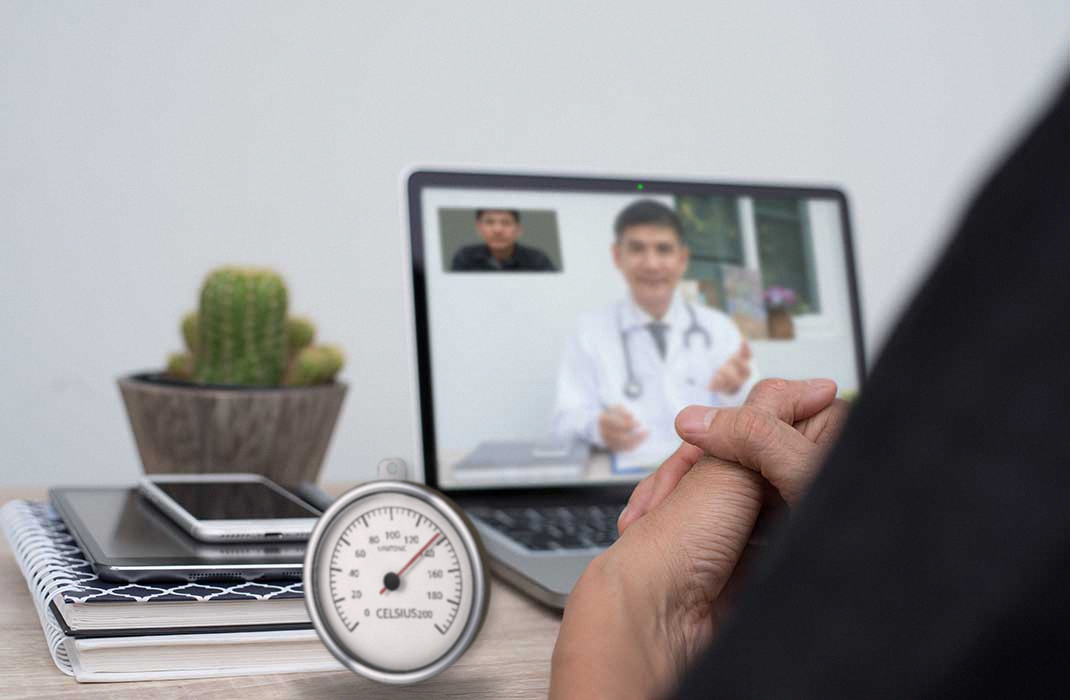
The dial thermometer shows 136 °C
